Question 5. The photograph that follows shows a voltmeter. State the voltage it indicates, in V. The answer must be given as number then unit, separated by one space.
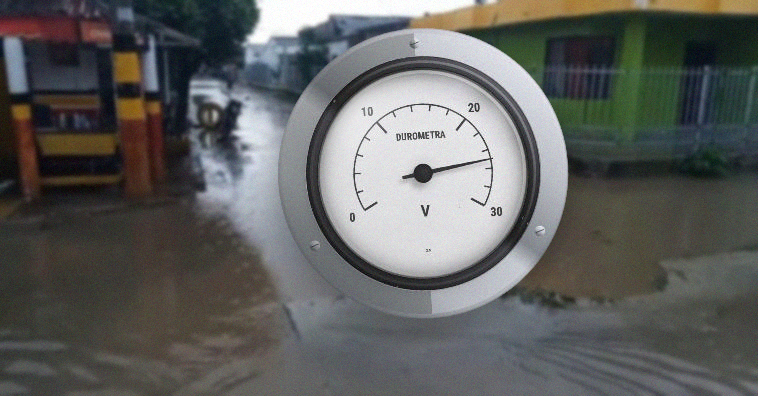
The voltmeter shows 25 V
